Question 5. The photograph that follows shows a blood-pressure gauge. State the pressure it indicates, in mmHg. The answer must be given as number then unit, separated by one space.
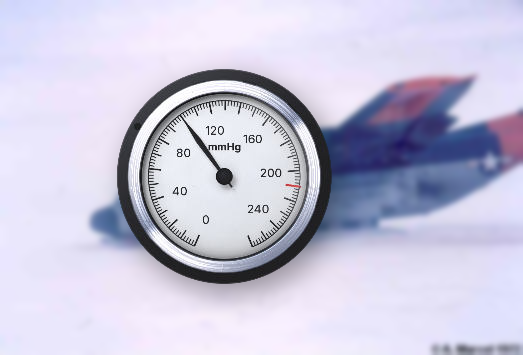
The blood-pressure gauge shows 100 mmHg
